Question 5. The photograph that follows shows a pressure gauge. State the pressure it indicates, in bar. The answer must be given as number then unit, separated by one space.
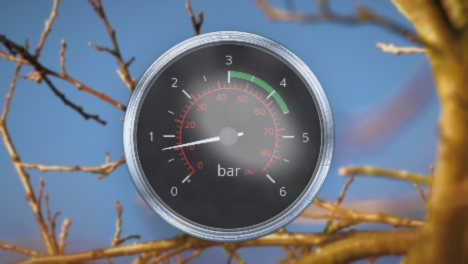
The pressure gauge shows 0.75 bar
